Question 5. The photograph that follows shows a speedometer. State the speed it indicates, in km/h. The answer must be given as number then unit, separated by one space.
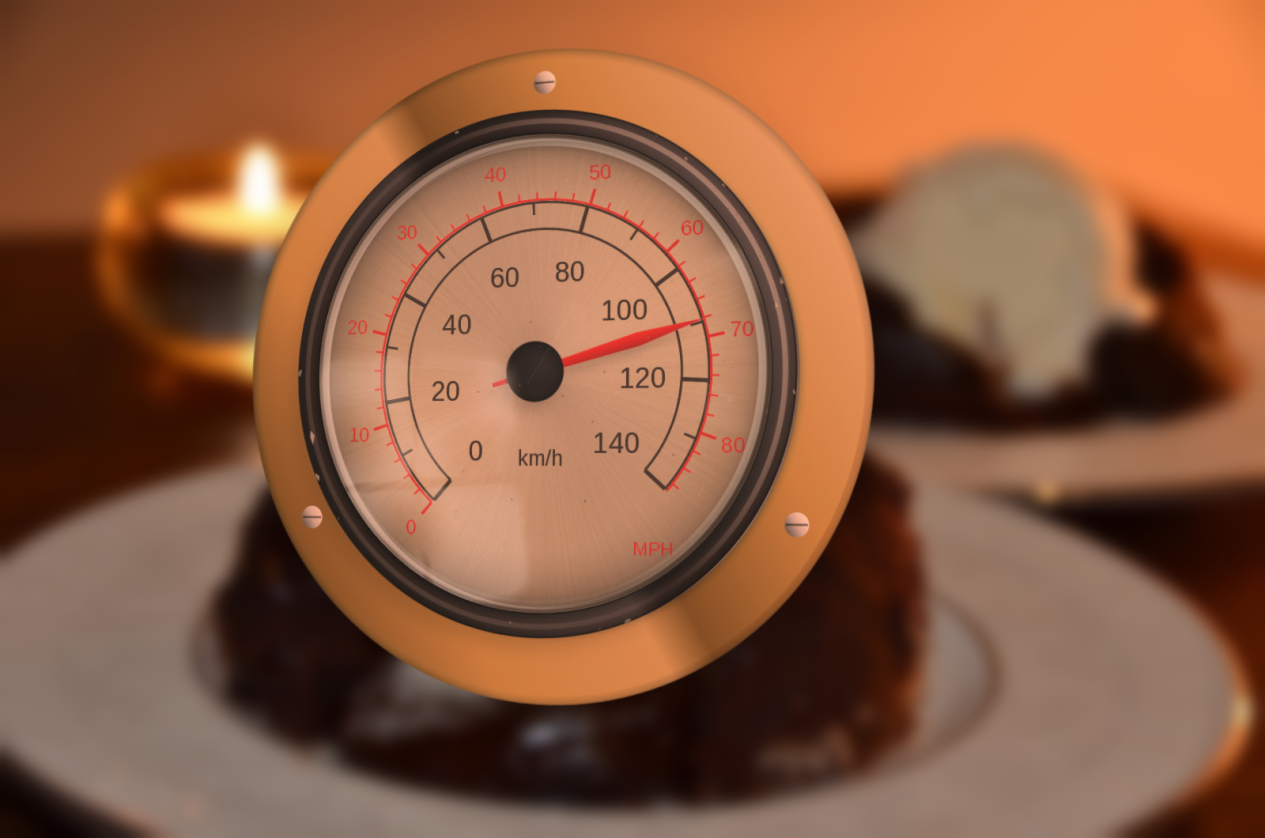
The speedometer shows 110 km/h
